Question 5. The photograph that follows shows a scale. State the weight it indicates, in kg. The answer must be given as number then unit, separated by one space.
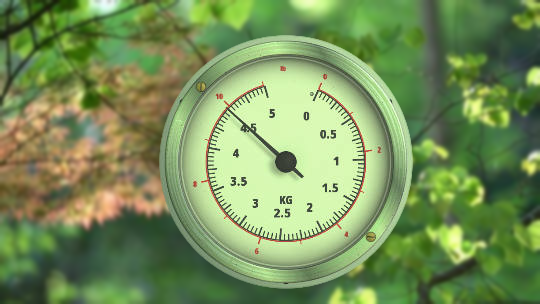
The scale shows 4.5 kg
